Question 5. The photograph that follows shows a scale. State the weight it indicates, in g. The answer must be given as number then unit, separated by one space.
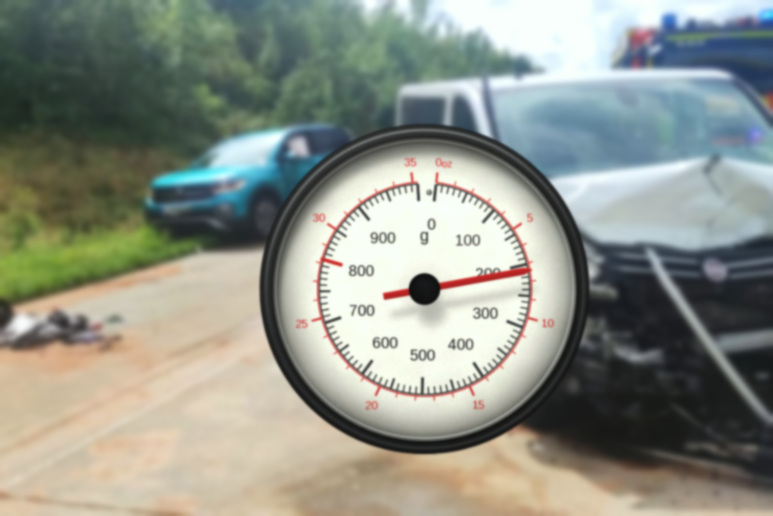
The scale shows 210 g
